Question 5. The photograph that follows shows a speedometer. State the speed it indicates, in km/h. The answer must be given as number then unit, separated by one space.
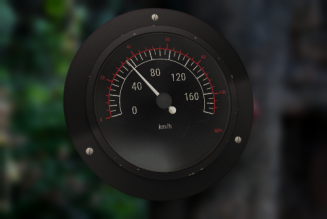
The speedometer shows 55 km/h
